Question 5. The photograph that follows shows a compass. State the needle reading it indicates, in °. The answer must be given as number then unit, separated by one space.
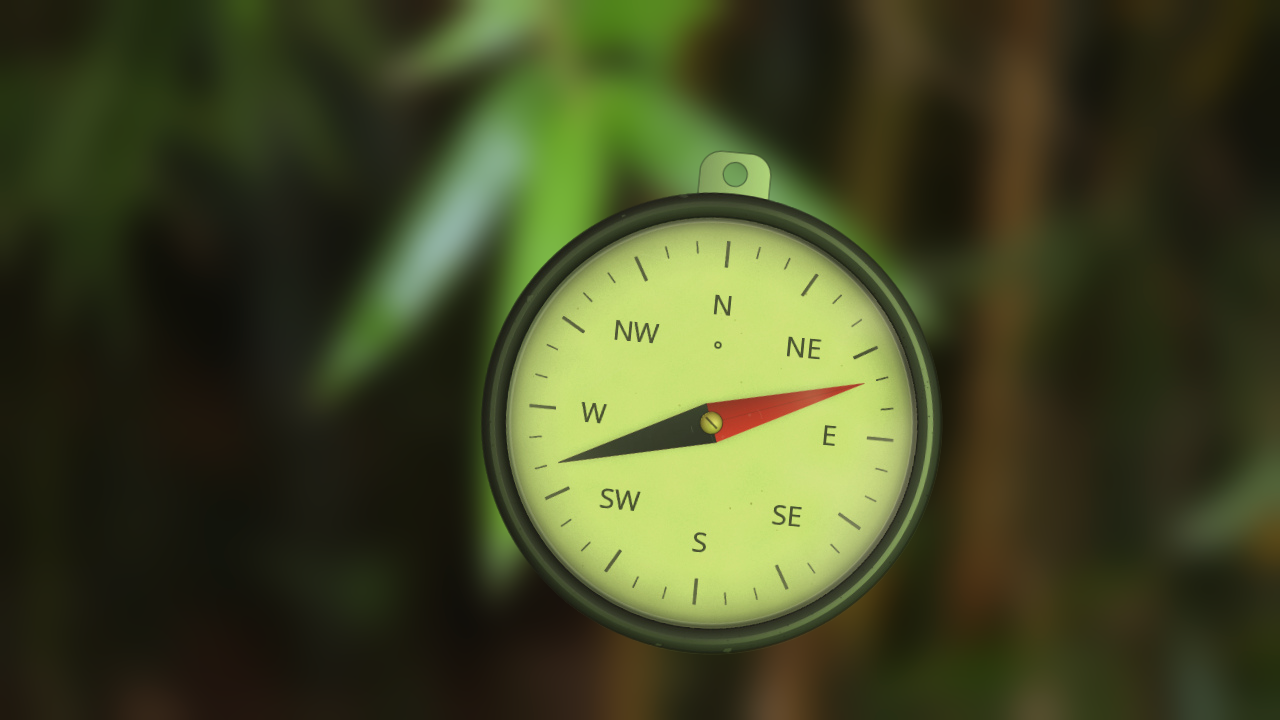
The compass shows 70 °
